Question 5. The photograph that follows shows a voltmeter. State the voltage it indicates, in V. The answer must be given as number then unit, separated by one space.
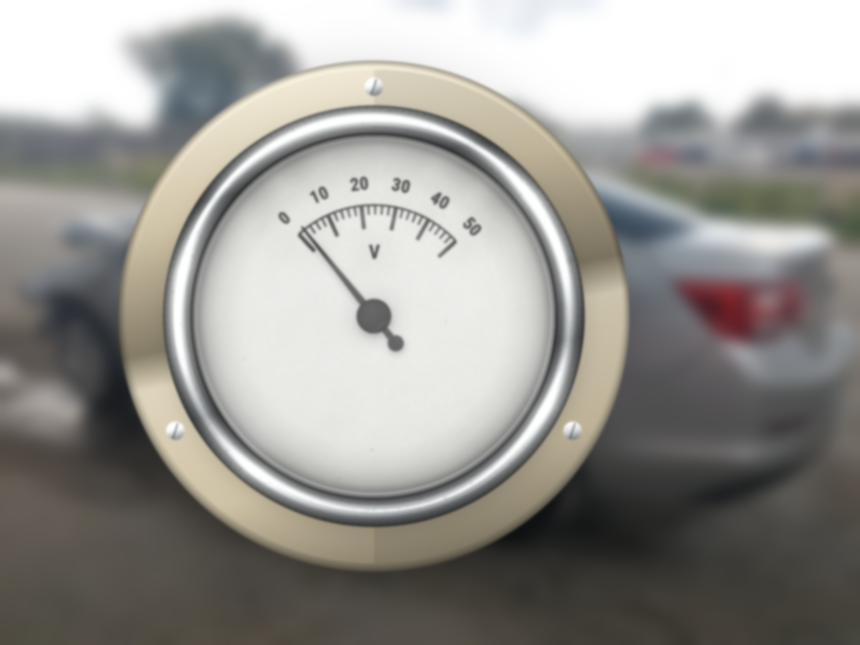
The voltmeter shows 2 V
